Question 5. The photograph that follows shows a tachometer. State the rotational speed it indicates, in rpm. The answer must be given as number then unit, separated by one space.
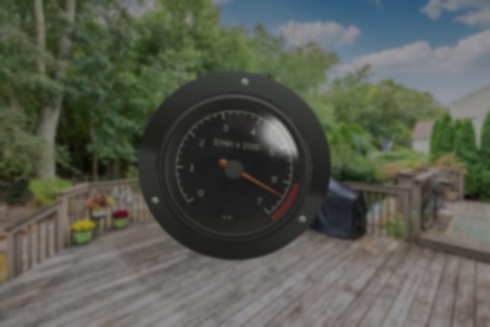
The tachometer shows 6400 rpm
